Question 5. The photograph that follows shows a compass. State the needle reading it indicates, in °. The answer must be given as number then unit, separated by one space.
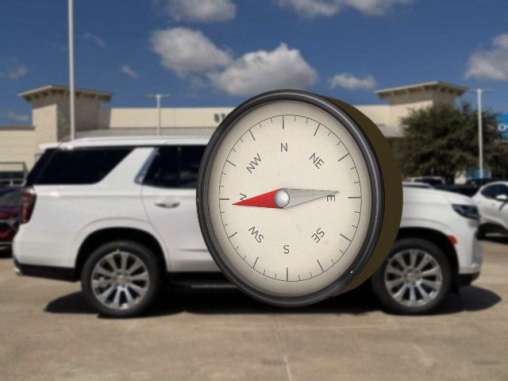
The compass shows 265 °
